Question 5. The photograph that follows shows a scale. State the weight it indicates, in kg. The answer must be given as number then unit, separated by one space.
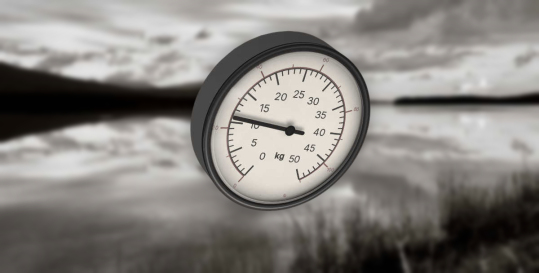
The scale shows 11 kg
